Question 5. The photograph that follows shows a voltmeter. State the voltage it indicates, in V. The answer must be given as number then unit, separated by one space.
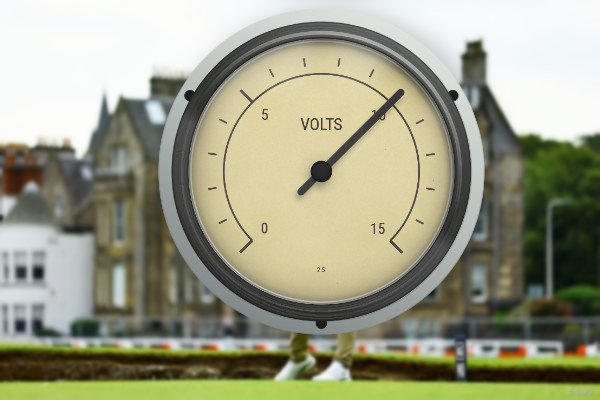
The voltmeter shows 10 V
